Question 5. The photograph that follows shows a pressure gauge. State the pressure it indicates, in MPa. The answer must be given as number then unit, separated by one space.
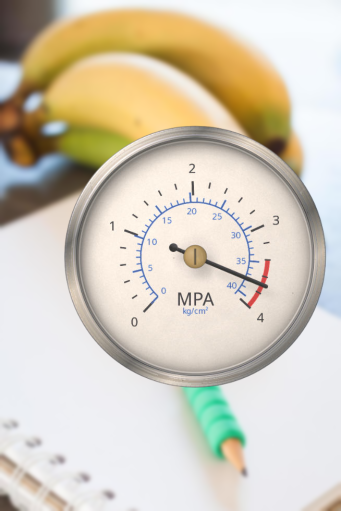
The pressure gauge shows 3.7 MPa
